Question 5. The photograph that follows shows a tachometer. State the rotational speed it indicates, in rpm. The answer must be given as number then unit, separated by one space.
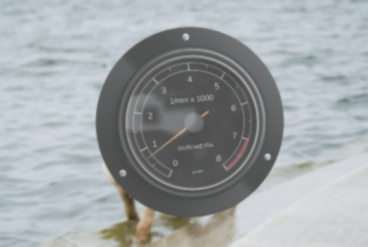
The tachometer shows 750 rpm
